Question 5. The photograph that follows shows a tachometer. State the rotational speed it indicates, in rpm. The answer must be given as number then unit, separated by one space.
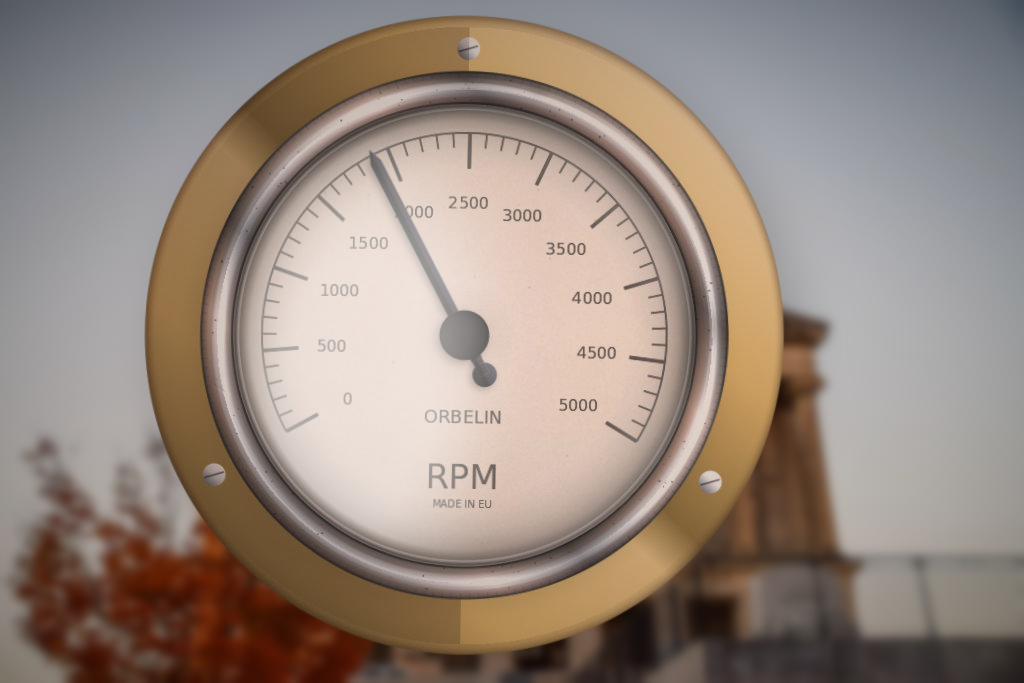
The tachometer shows 1900 rpm
